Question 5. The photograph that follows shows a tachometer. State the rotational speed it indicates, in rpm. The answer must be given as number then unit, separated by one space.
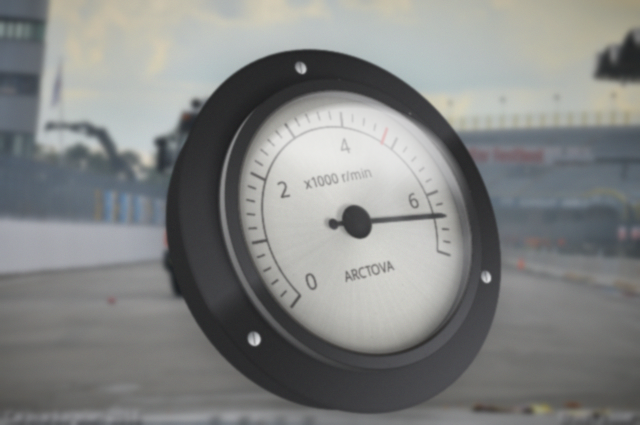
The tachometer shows 6400 rpm
